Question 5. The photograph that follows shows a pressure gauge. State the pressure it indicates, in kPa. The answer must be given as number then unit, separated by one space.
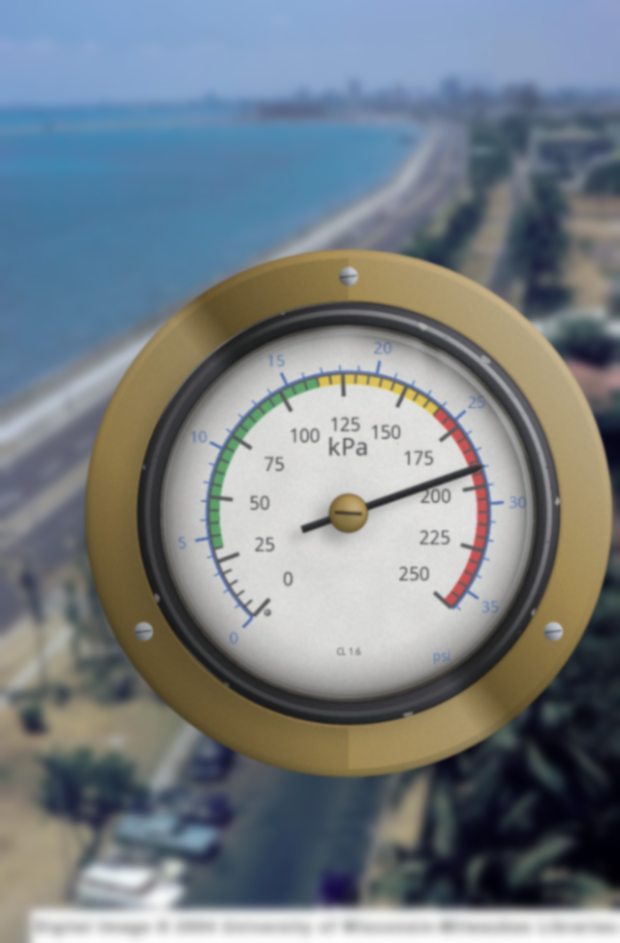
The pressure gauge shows 192.5 kPa
